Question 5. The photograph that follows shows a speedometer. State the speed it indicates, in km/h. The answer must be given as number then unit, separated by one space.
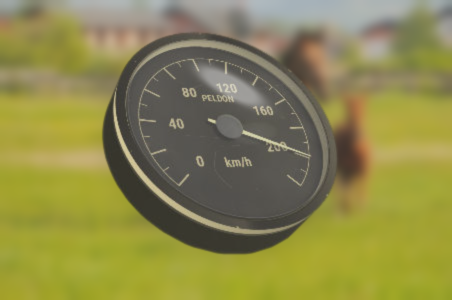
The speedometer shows 200 km/h
